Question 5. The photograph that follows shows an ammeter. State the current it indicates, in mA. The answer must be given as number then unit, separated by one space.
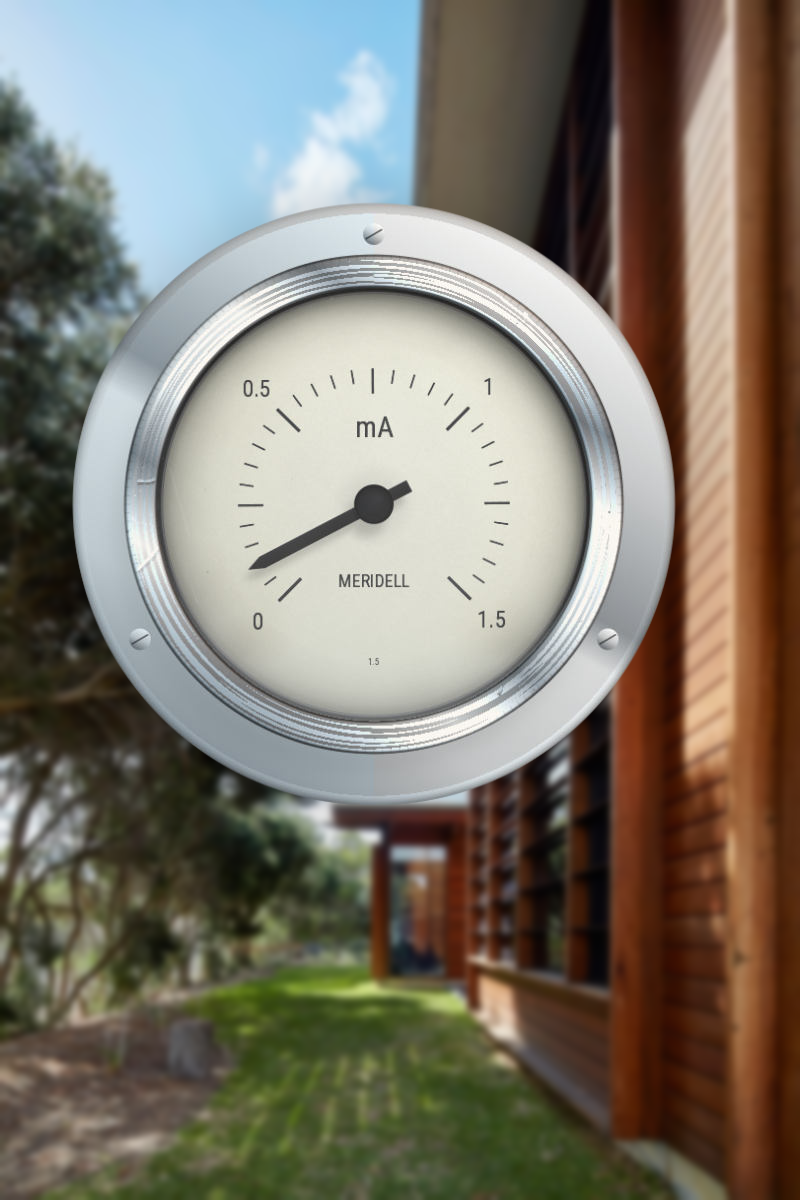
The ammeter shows 0.1 mA
